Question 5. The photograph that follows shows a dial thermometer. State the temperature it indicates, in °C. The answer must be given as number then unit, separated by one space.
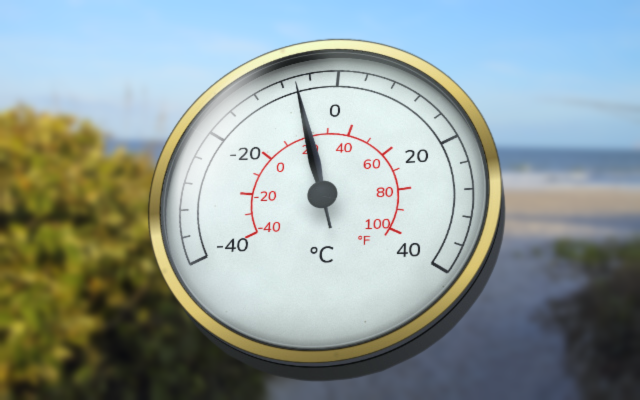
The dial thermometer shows -6 °C
